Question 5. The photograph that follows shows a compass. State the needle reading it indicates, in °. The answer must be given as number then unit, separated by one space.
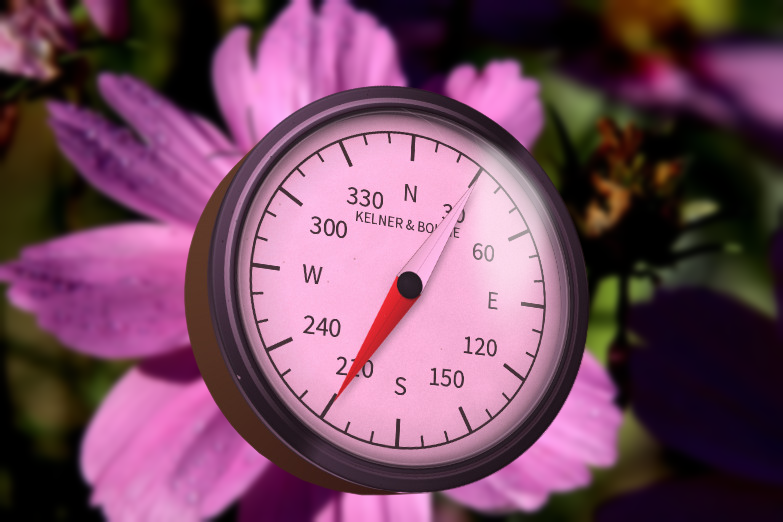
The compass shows 210 °
